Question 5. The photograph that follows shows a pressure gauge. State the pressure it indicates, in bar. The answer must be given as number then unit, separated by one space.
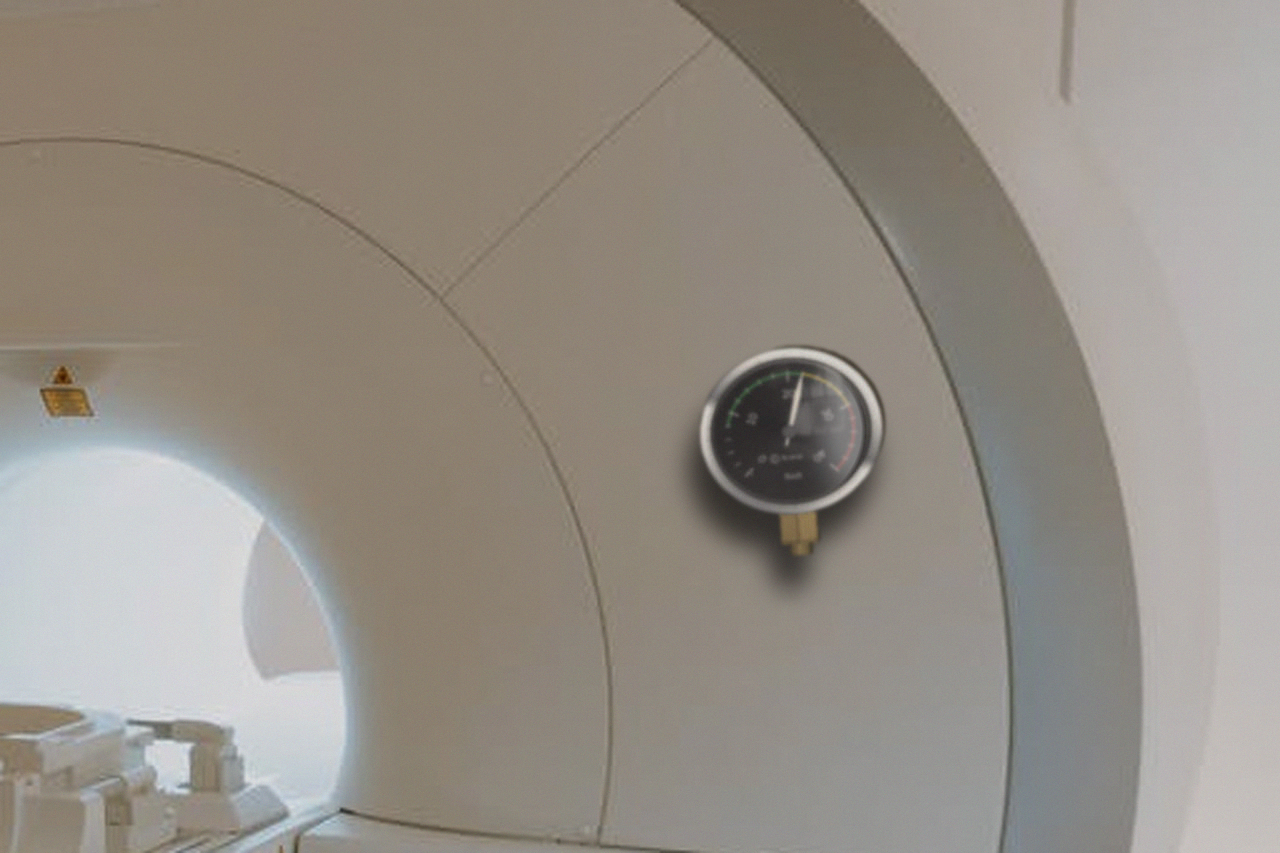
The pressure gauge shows 22 bar
